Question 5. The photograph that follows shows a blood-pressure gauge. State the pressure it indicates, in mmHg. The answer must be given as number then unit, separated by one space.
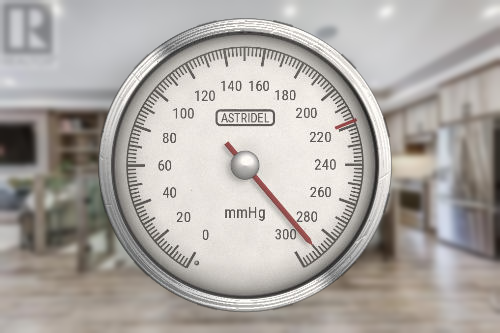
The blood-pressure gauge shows 290 mmHg
